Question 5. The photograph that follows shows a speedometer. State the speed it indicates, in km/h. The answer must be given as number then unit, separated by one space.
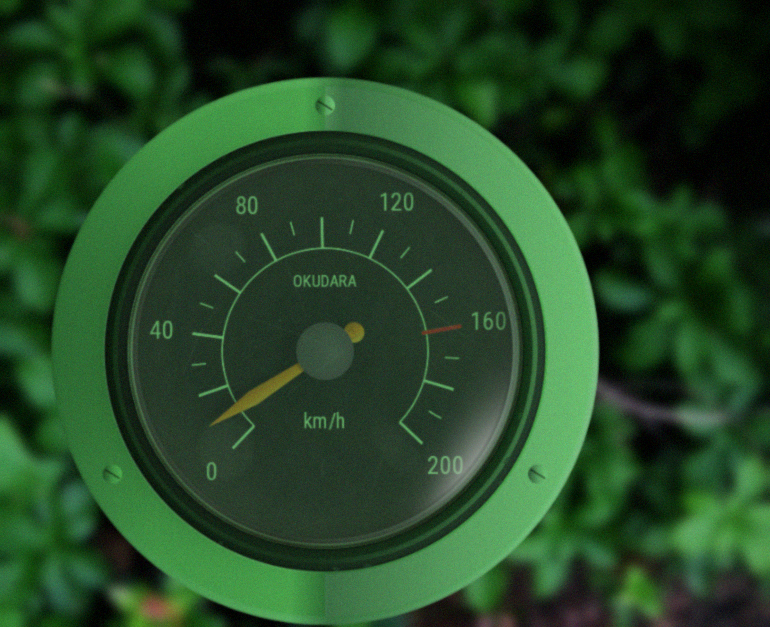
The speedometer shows 10 km/h
